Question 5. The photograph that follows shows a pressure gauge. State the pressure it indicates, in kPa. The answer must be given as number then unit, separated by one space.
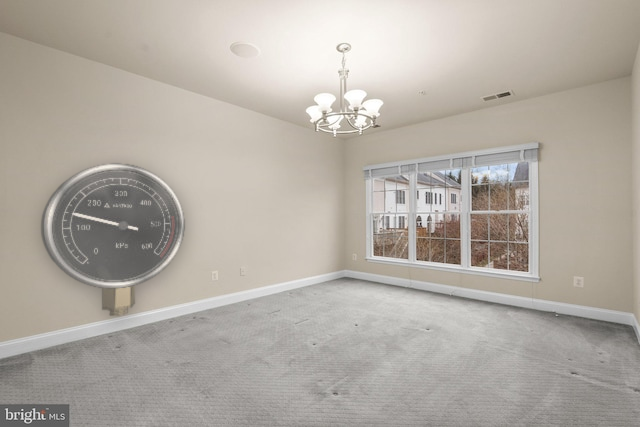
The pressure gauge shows 140 kPa
